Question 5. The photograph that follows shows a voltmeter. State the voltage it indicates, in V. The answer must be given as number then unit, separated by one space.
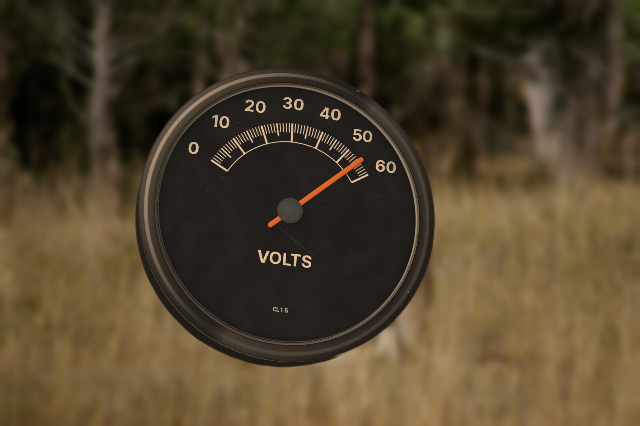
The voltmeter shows 55 V
